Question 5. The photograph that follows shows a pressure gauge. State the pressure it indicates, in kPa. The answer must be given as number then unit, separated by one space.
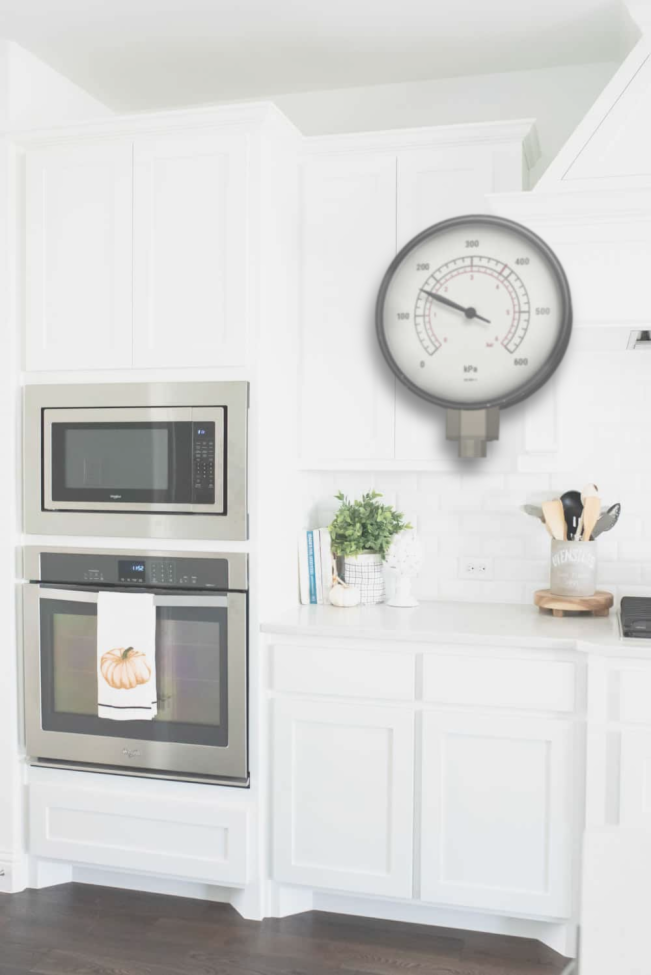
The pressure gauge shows 160 kPa
